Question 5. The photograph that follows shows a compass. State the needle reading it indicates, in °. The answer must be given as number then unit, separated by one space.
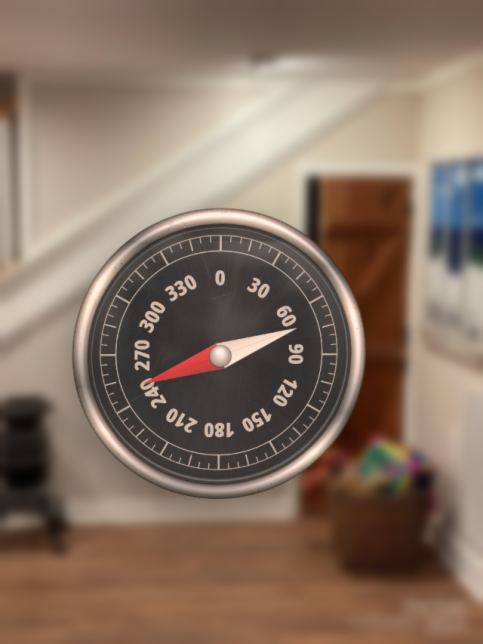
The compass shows 250 °
